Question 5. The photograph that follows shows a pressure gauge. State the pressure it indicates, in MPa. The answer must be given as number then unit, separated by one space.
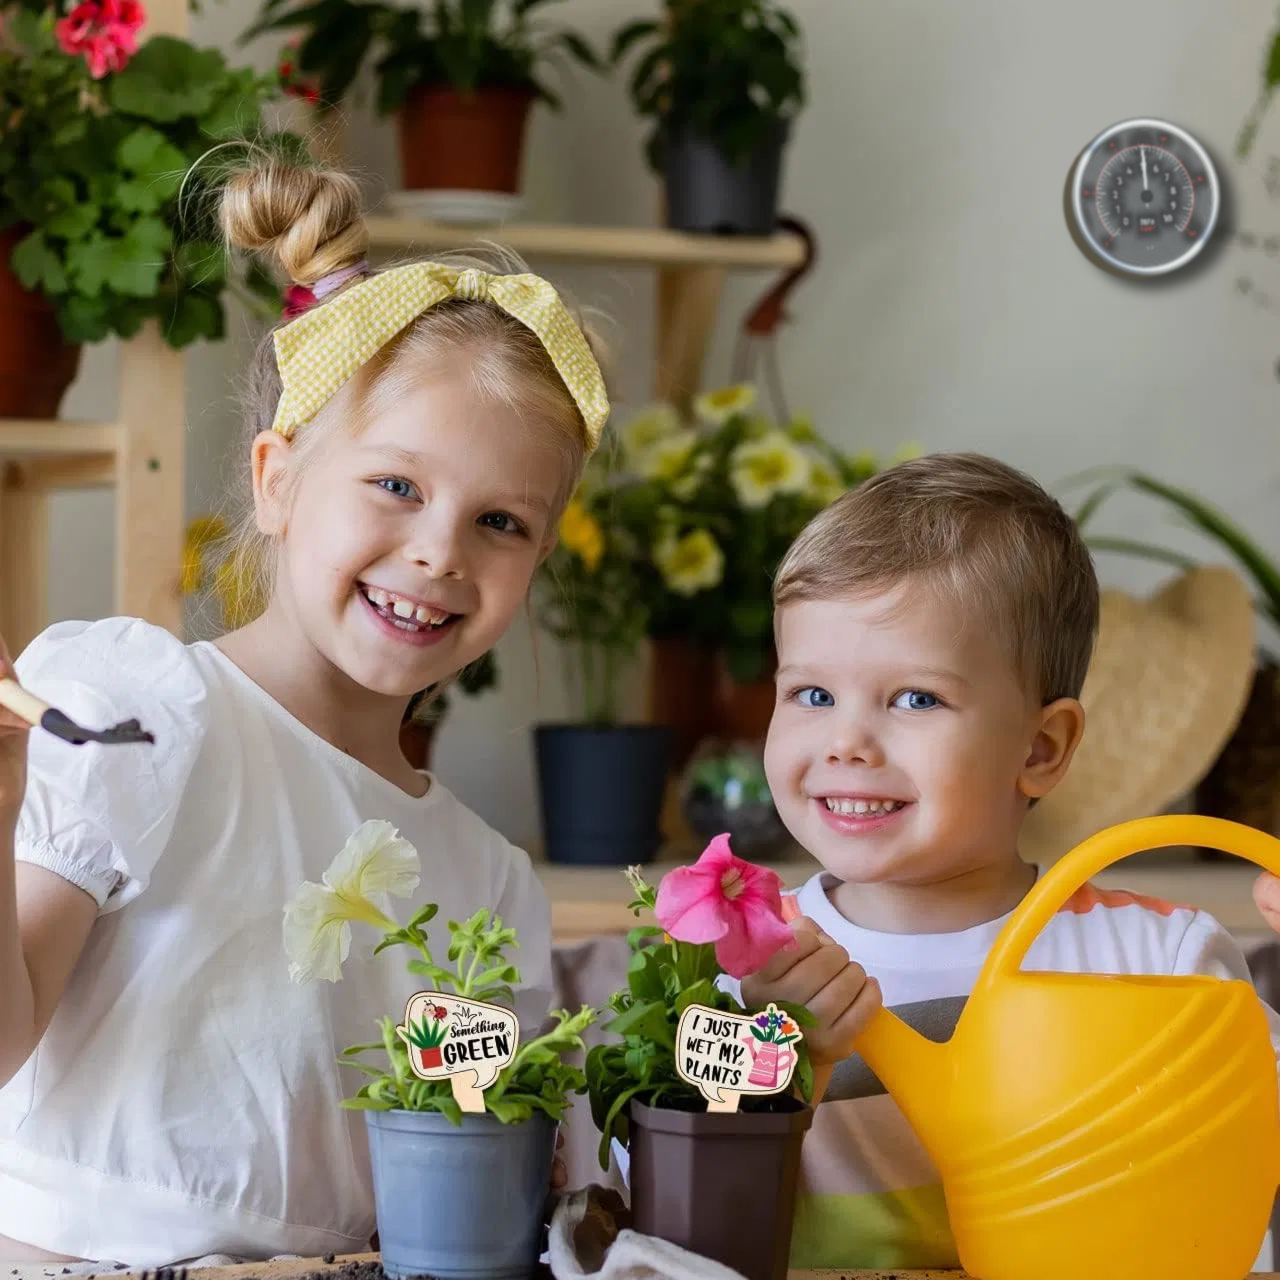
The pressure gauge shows 5 MPa
